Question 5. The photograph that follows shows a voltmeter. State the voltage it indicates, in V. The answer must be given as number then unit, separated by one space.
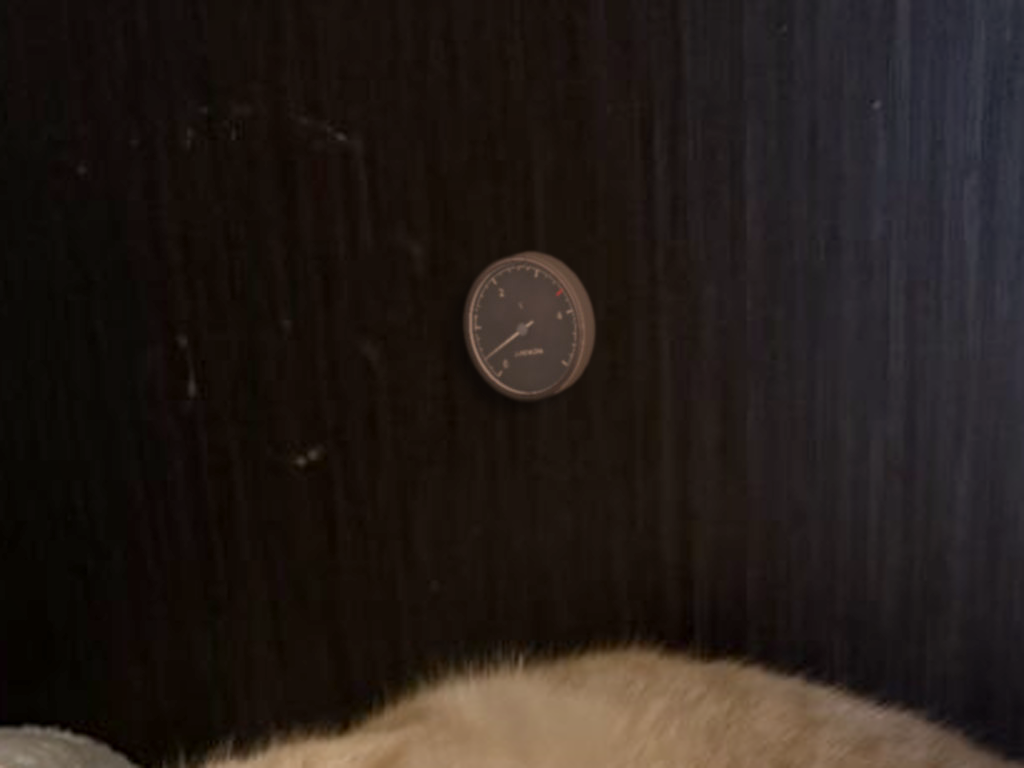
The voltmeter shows 0.4 V
